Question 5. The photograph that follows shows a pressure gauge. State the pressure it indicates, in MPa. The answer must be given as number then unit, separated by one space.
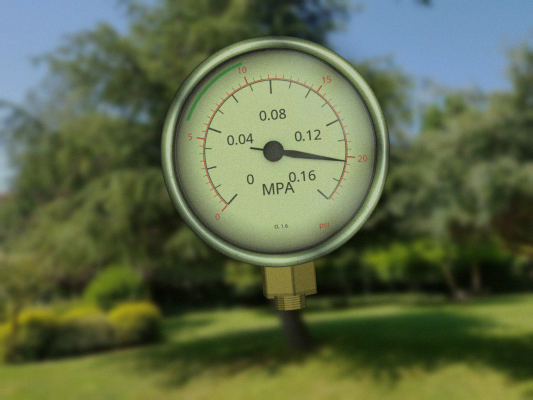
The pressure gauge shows 0.14 MPa
